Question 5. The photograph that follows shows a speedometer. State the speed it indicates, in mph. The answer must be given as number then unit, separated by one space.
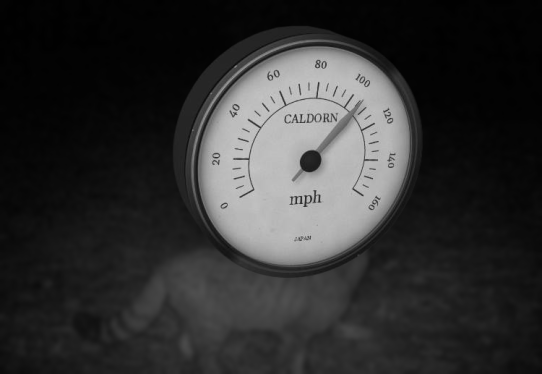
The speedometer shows 105 mph
